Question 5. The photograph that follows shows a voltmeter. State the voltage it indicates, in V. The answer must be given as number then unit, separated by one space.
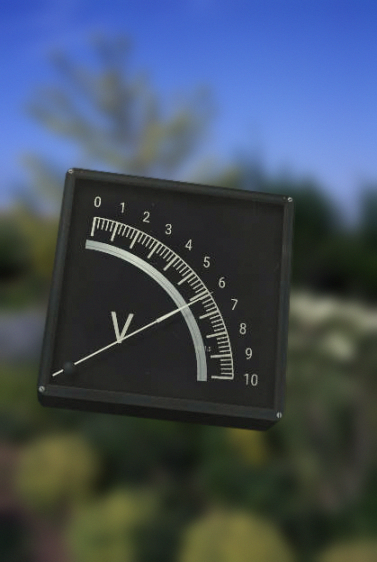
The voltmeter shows 6.2 V
